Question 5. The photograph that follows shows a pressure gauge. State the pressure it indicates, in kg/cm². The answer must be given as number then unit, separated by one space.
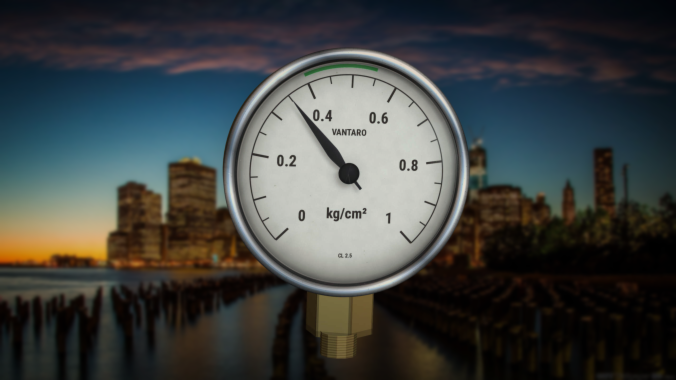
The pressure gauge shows 0.35 kg/cm²
